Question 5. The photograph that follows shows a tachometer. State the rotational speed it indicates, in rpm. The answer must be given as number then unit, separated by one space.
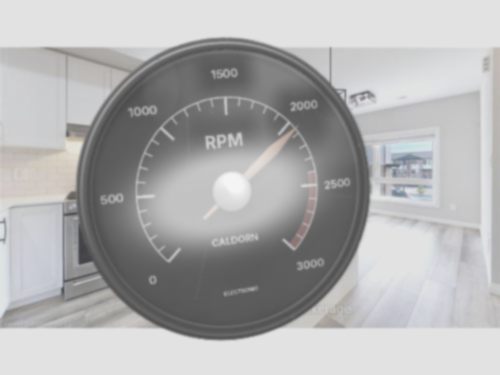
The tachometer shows 2050 rpm
